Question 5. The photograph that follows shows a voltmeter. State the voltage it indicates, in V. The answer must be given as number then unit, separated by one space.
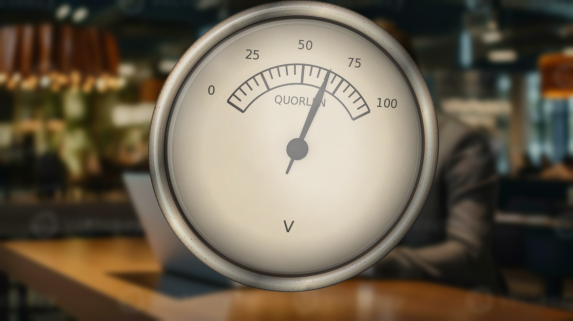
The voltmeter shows 65 V
